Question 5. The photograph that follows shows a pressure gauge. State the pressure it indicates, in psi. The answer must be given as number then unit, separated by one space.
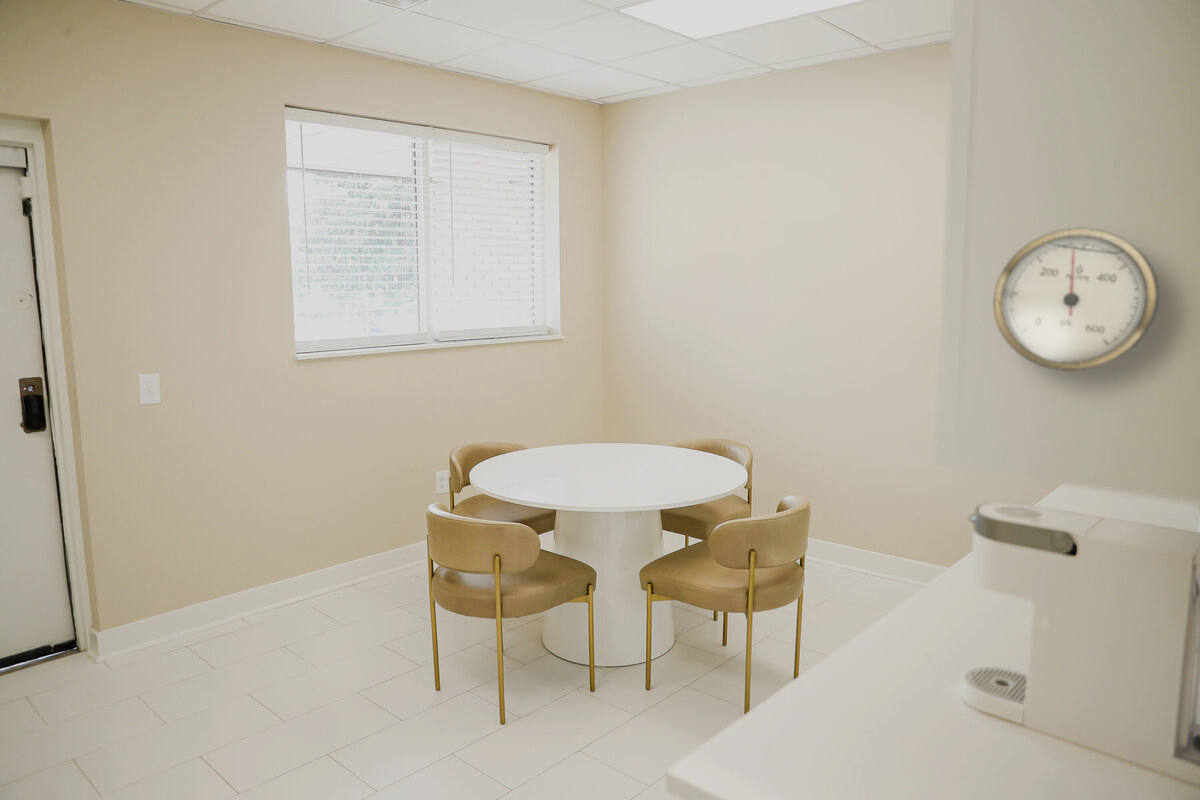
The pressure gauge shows 280 psi
